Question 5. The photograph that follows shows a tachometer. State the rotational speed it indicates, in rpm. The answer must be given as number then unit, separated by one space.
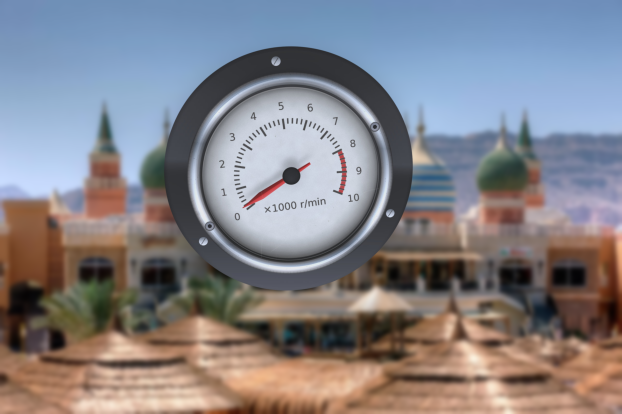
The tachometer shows 200 rpm
